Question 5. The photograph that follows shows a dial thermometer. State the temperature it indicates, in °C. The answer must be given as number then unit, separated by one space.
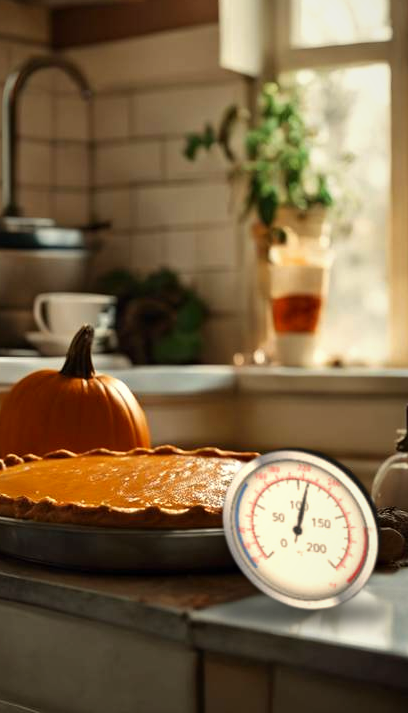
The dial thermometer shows 110 °C
